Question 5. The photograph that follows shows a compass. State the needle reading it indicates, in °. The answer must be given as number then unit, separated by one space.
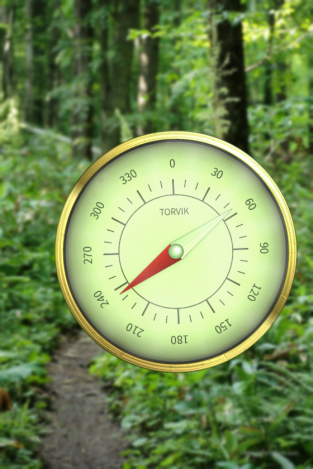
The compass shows 235 °
